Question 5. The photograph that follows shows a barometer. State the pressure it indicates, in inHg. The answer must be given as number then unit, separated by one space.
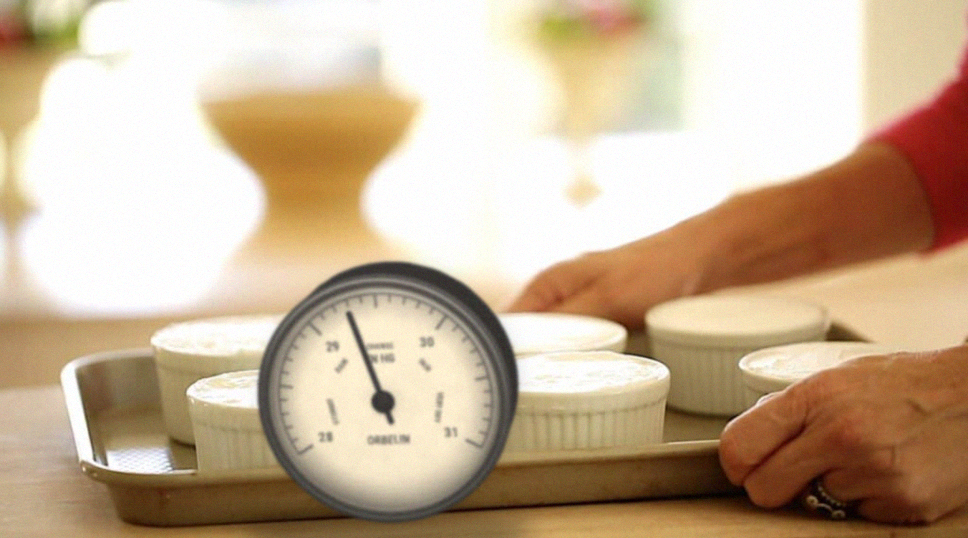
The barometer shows 29.3 inHg
